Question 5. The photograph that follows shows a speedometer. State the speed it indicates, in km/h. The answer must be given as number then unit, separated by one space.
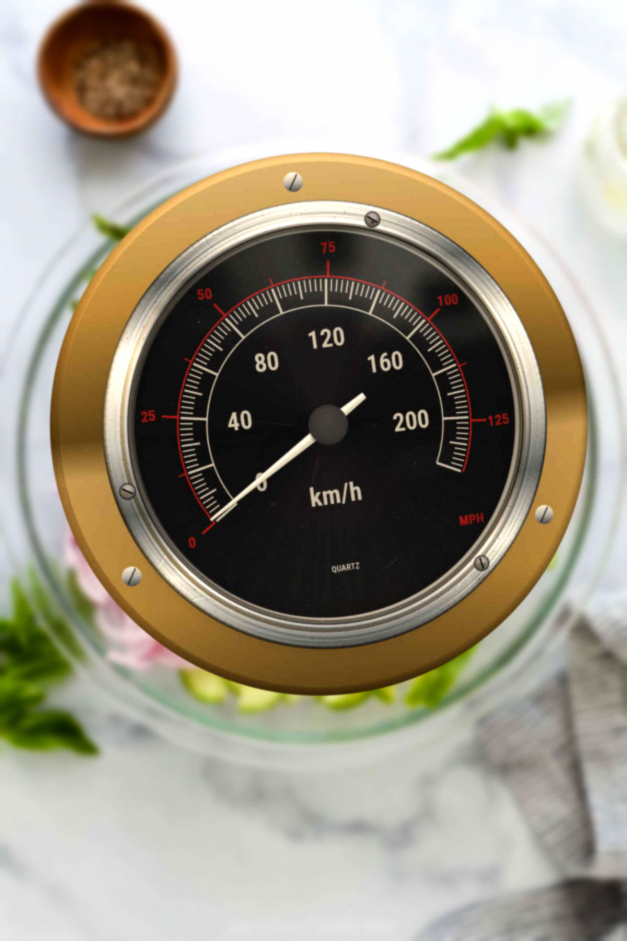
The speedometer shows 2 km/h
